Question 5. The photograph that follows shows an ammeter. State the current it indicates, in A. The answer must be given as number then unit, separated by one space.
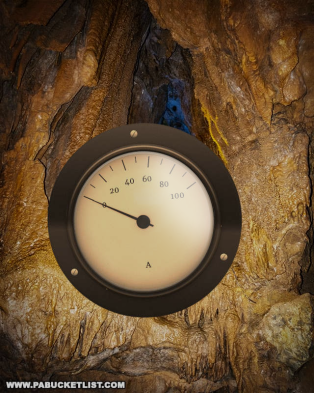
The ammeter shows 0 A
